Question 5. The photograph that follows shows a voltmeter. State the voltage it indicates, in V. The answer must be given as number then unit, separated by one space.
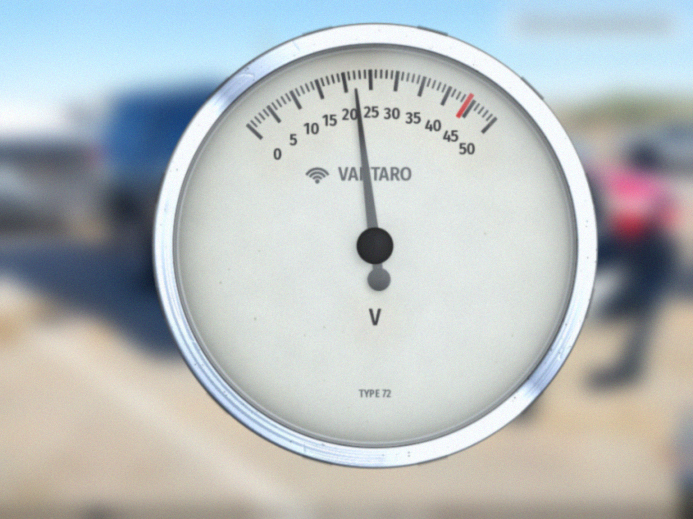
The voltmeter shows 22 V
